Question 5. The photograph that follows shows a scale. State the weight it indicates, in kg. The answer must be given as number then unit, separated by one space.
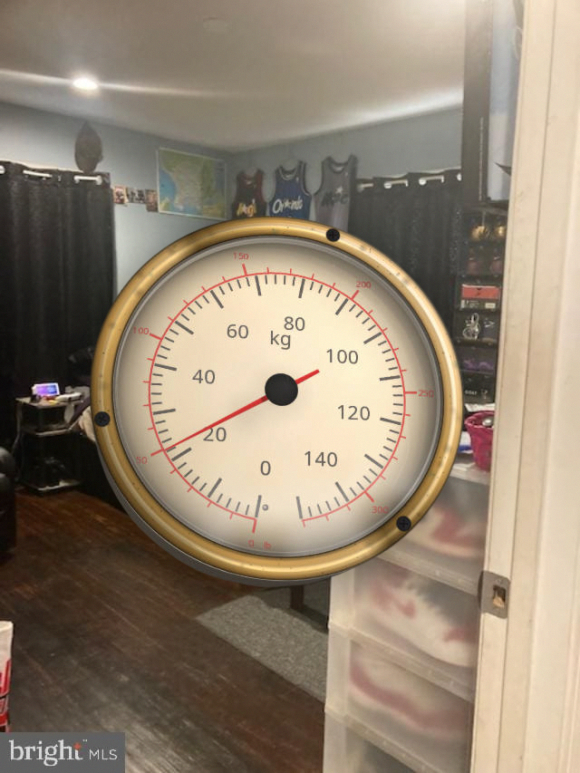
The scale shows 22 kg
